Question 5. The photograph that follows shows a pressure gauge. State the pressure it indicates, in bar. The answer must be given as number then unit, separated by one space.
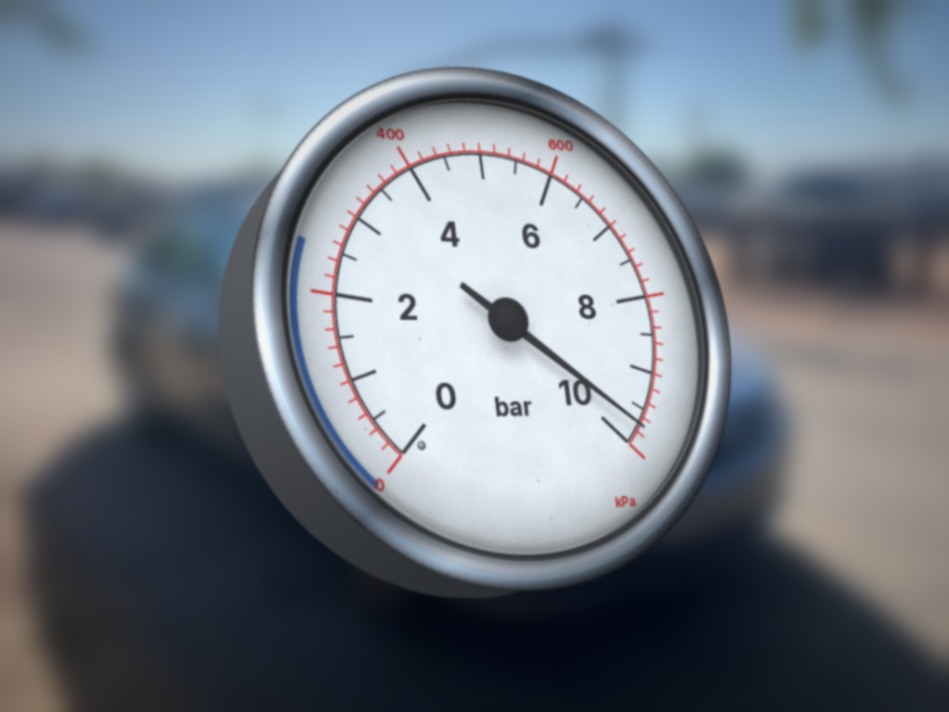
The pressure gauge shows 9.75 bar
